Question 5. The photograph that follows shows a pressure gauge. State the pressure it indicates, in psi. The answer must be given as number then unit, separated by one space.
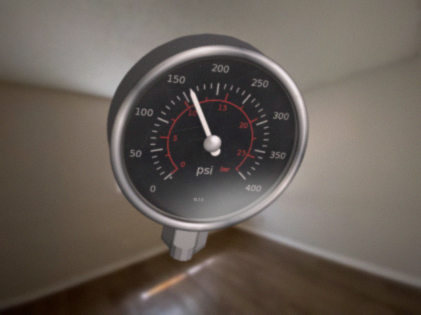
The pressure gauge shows 160 psi
